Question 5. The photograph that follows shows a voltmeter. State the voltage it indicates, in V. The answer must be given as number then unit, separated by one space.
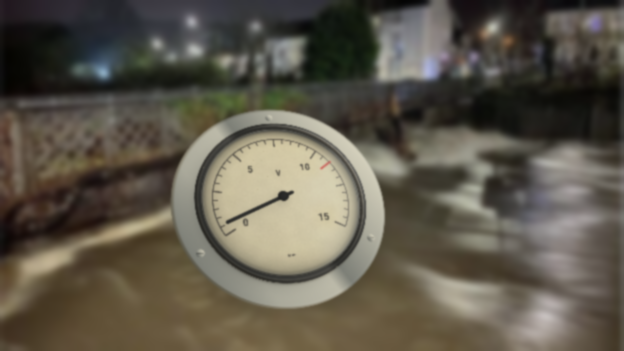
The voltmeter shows 0.5 V
